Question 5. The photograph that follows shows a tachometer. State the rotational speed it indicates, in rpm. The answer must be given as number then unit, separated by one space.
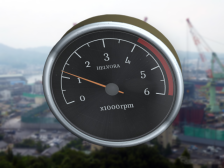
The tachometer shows 1250 rpm
